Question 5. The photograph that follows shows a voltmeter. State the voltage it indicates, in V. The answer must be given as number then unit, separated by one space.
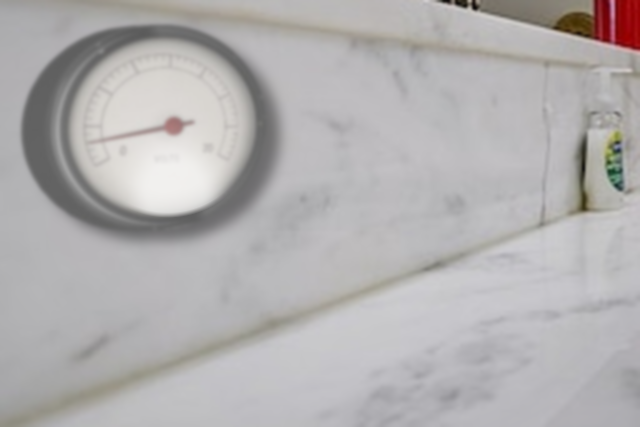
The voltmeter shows 1.5 V
